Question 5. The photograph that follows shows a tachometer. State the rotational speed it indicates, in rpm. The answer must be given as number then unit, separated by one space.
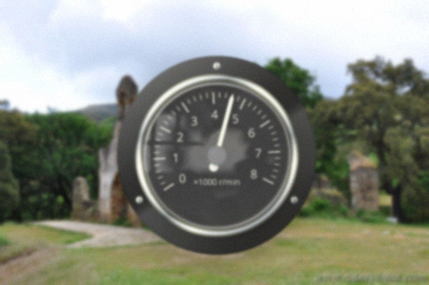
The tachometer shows 4600 rpm
